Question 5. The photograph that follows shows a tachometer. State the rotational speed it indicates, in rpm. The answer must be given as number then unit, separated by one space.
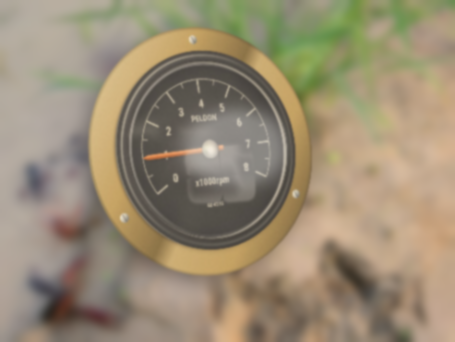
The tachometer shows 1000 rpm
